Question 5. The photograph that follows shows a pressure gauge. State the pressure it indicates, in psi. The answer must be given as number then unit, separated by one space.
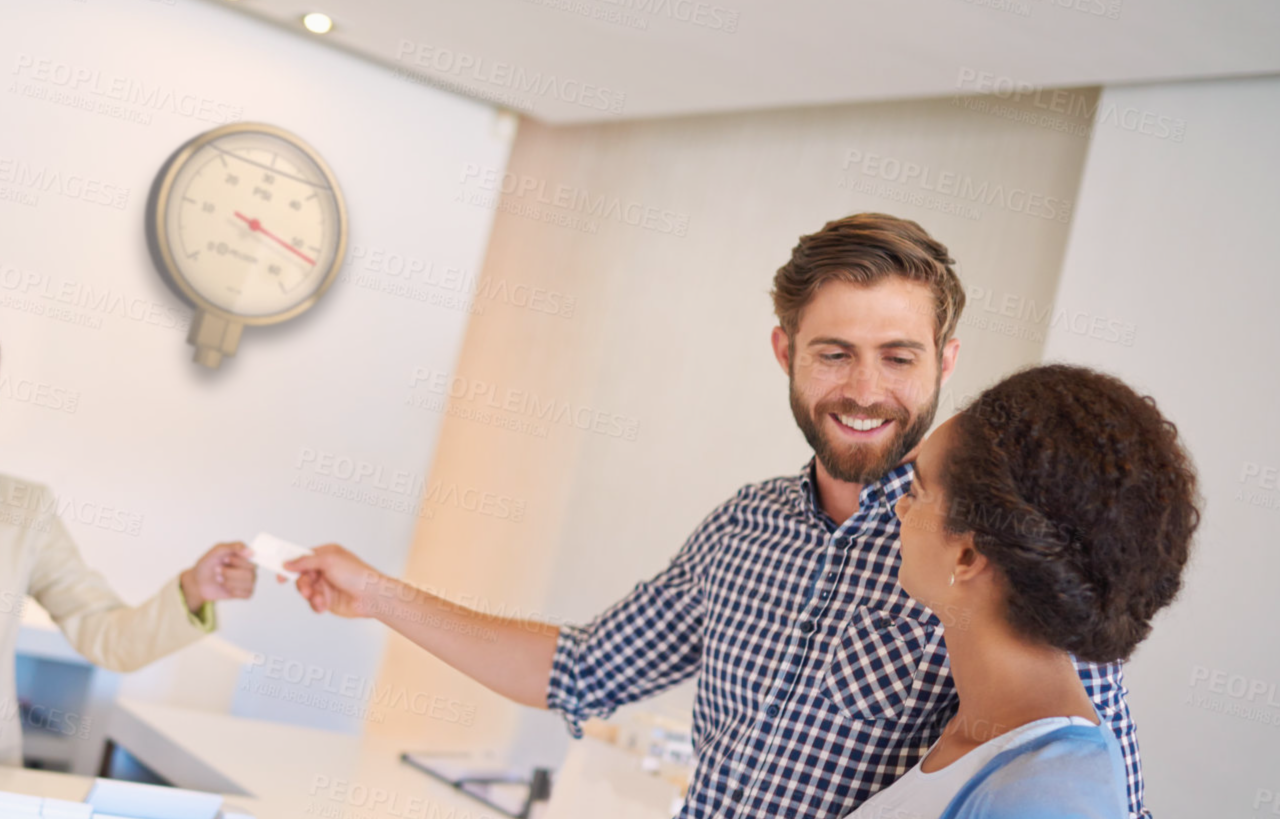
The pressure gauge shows 52.5 psi
